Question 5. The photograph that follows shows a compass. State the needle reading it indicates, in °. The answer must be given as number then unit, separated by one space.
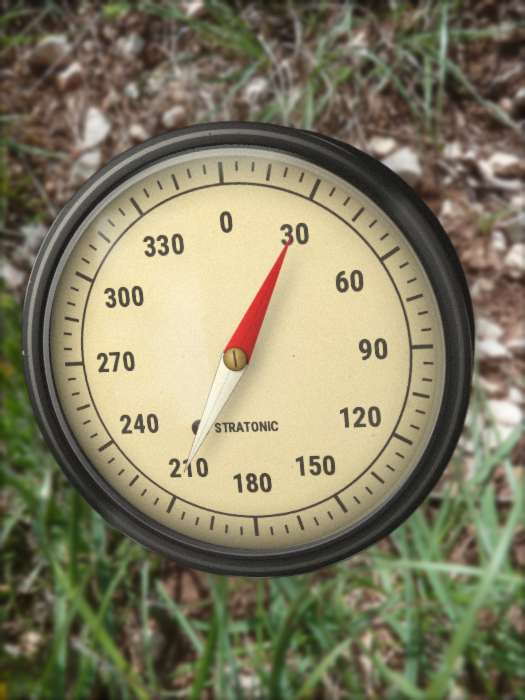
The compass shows 30 °
